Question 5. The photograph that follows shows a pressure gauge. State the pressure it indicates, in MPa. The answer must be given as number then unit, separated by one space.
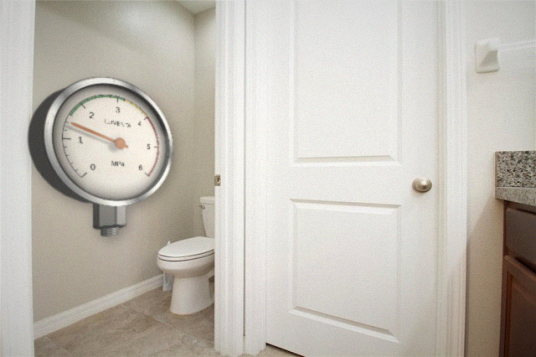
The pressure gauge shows 1.4 MPa
